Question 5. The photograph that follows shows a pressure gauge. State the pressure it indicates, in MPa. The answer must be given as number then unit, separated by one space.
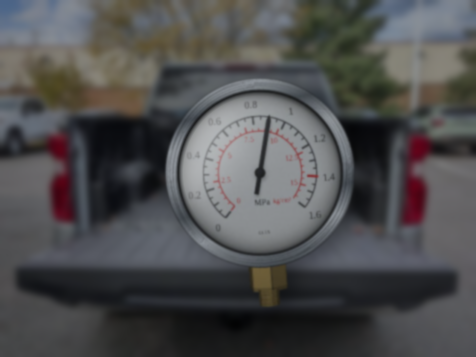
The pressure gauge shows 0.9 MPa
